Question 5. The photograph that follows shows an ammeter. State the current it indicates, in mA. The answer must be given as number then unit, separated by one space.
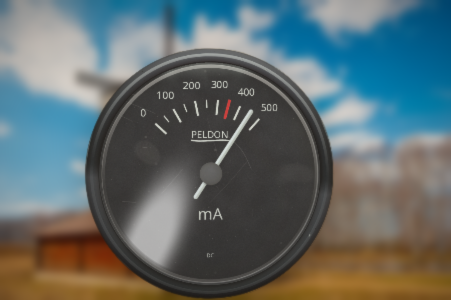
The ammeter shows 450 mA
